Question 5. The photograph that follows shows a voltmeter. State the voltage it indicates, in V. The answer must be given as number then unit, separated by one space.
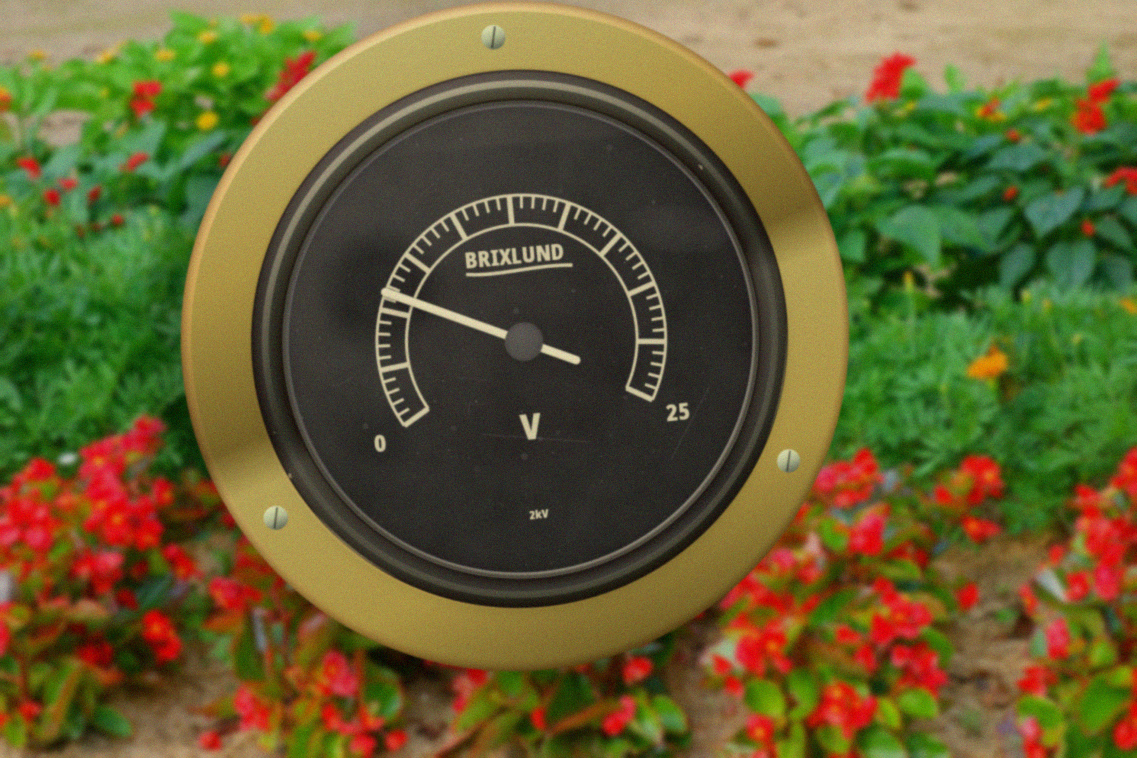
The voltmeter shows 5.75 V
